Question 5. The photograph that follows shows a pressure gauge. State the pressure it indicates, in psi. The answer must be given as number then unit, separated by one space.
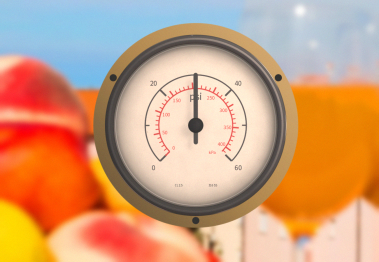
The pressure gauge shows 30 psi
